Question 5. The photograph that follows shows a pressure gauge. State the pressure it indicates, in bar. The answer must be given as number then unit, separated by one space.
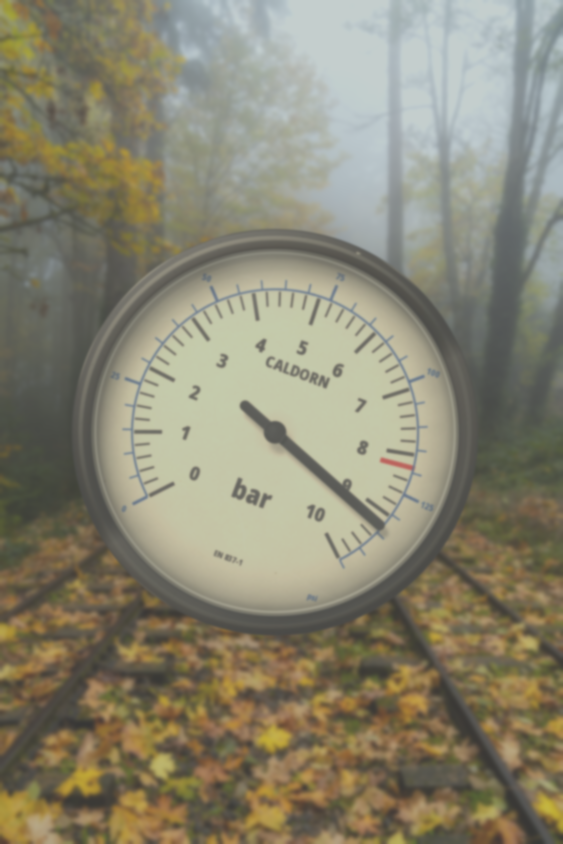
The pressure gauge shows 9.2 bar
